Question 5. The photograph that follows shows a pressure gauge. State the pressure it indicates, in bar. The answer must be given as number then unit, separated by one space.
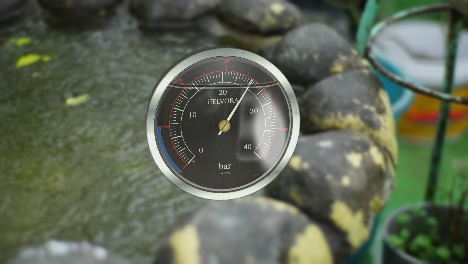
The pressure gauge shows 25 bar
